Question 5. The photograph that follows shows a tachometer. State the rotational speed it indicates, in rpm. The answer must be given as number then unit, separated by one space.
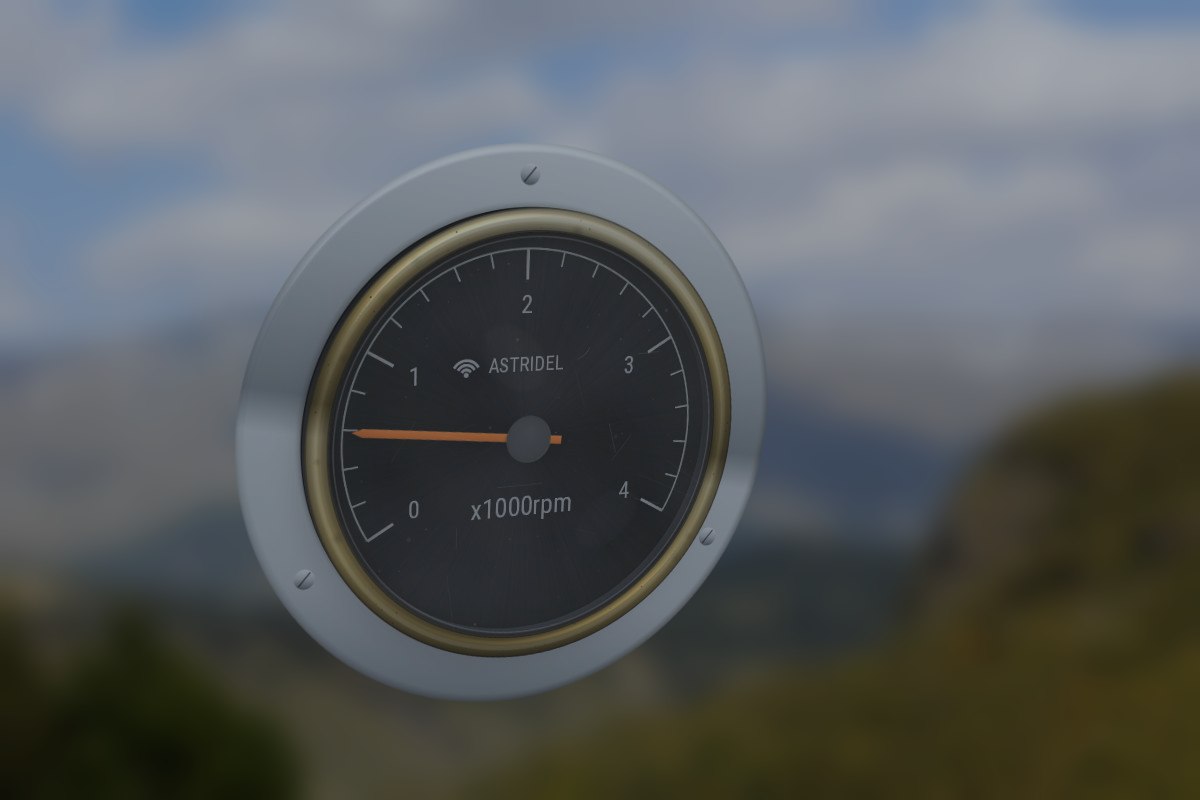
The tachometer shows 600 rpm
